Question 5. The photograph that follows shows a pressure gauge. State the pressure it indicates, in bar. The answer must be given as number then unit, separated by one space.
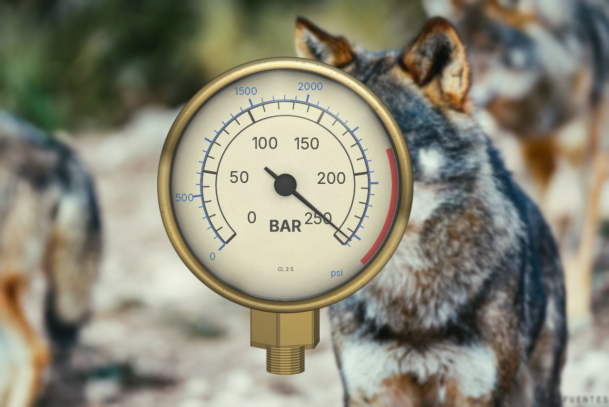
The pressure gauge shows 245 bar
